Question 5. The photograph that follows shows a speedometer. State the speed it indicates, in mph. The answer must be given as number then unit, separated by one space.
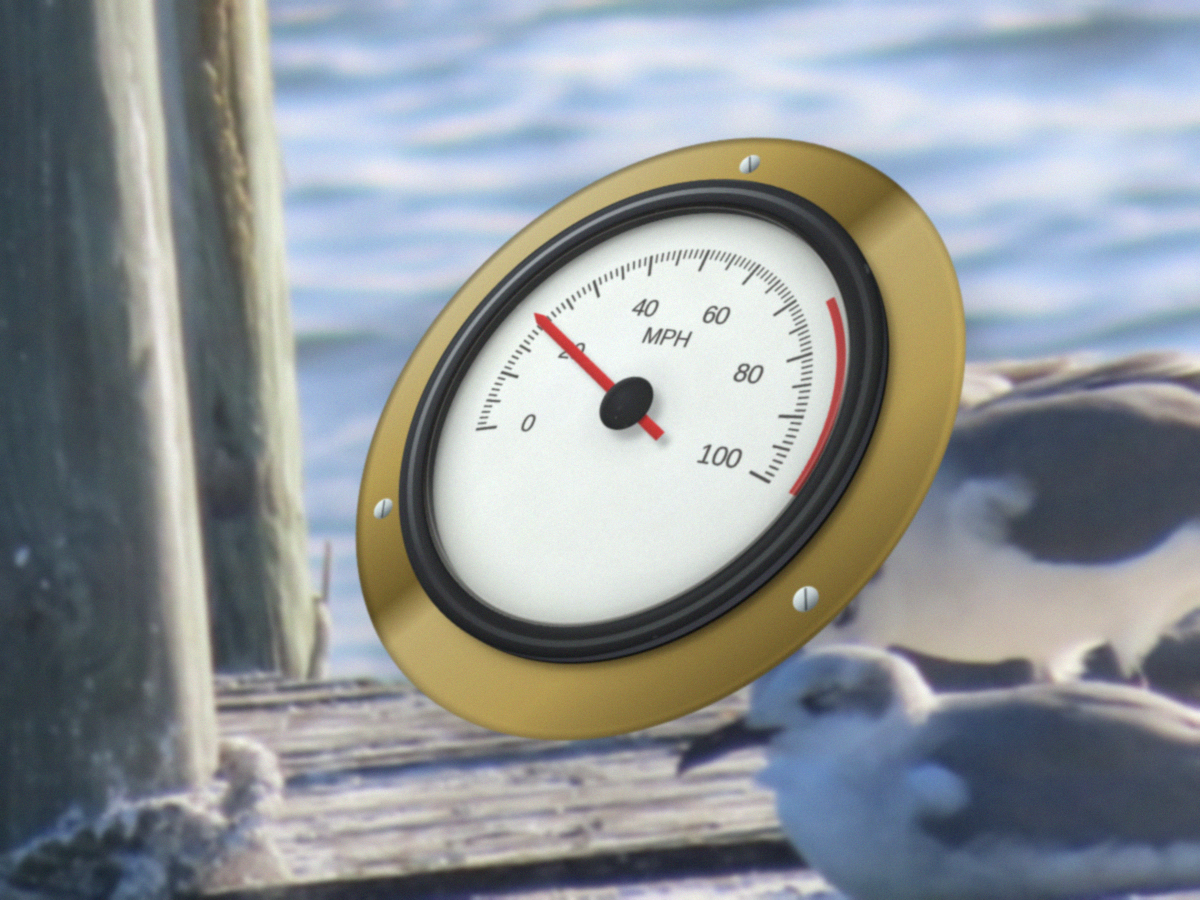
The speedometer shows 20 mph
